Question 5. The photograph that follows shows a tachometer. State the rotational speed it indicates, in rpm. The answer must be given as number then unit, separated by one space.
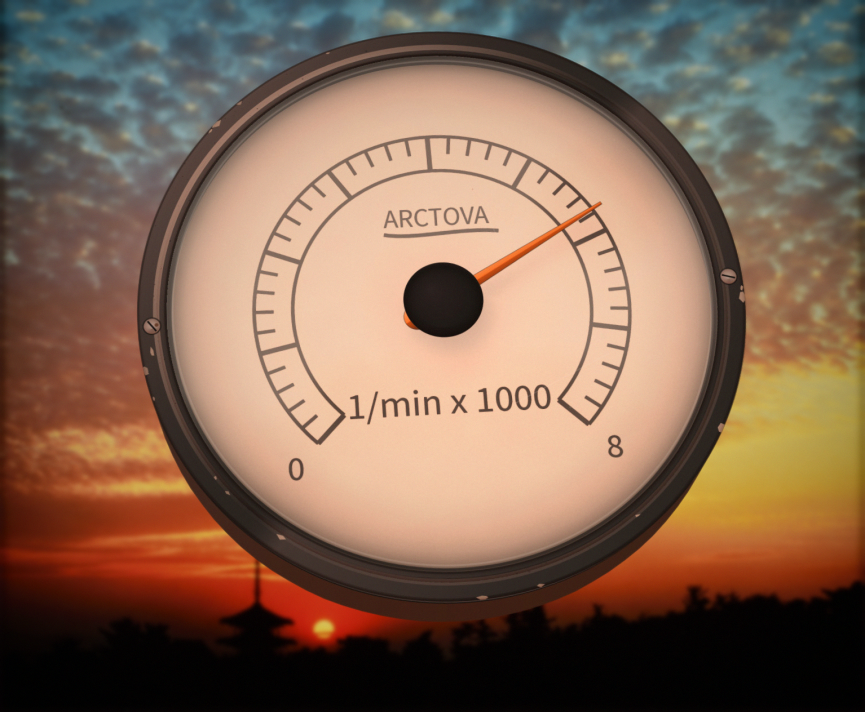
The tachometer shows 5800 rpm
